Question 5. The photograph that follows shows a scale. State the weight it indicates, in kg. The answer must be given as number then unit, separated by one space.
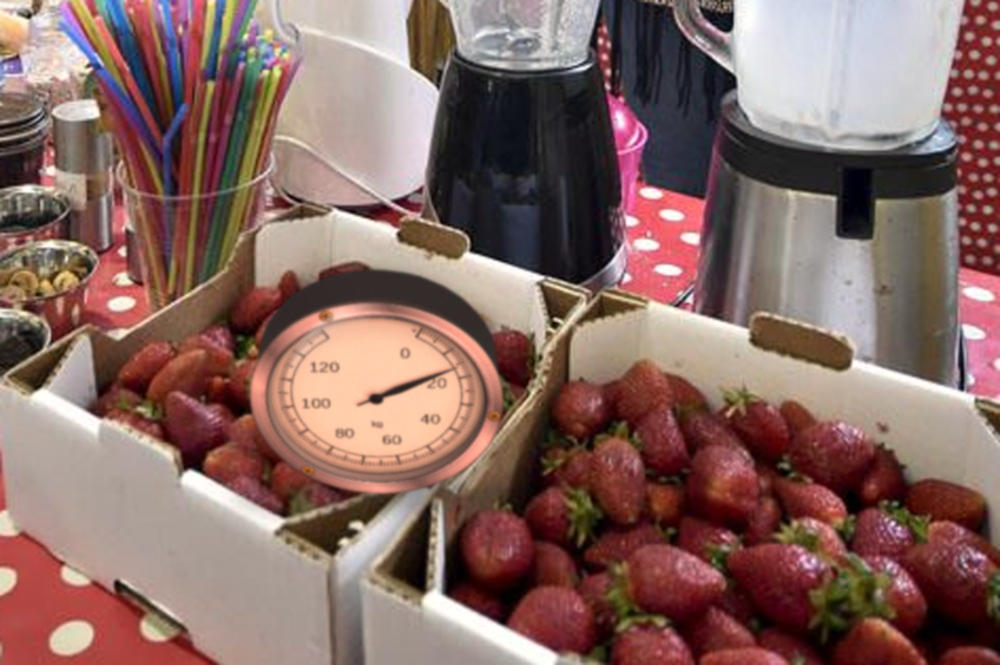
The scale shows 15 kg
